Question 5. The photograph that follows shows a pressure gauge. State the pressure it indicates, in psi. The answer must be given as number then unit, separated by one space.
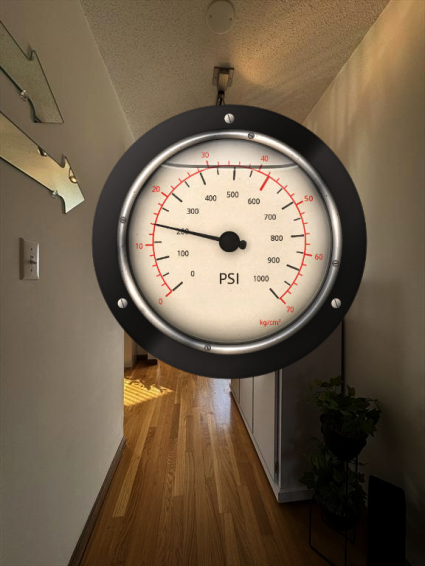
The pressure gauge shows 200 psi
